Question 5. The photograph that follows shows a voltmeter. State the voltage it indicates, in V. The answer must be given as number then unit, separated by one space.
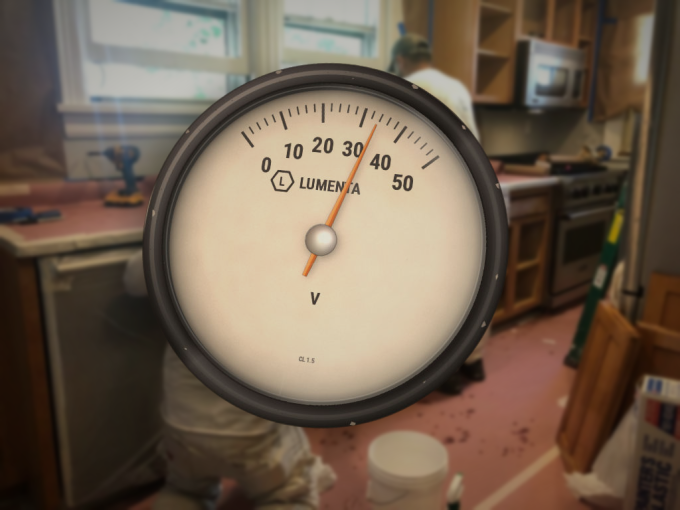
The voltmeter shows 34 V
